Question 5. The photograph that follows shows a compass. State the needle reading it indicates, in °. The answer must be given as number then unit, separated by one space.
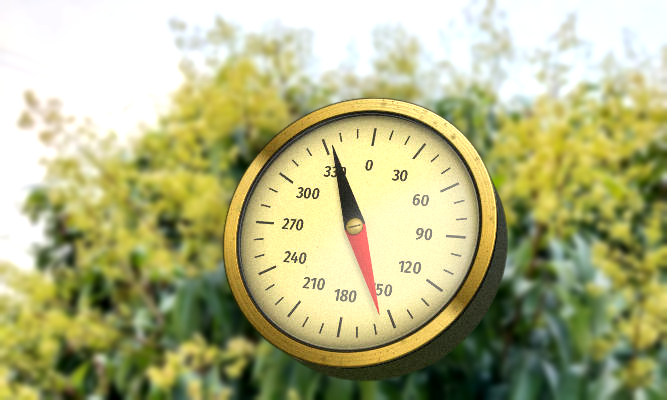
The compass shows 155 °
